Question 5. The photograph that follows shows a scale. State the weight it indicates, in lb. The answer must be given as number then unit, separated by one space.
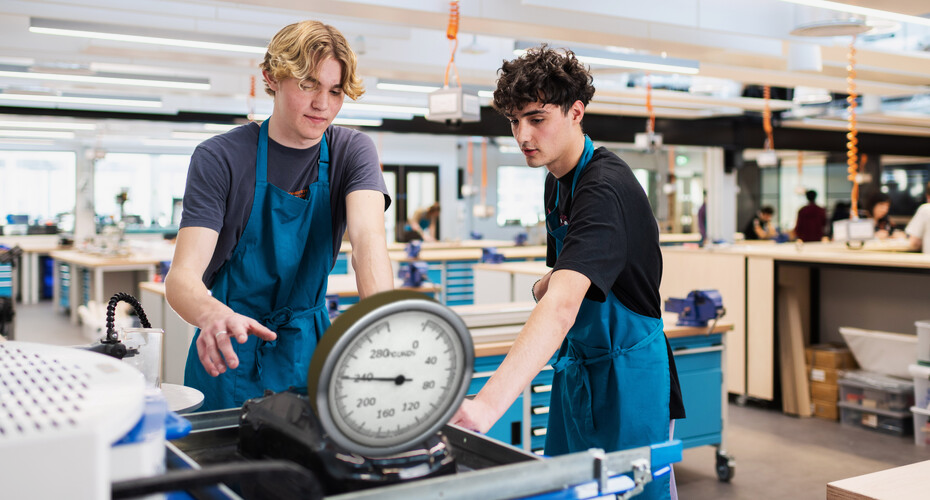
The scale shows 240 lb
